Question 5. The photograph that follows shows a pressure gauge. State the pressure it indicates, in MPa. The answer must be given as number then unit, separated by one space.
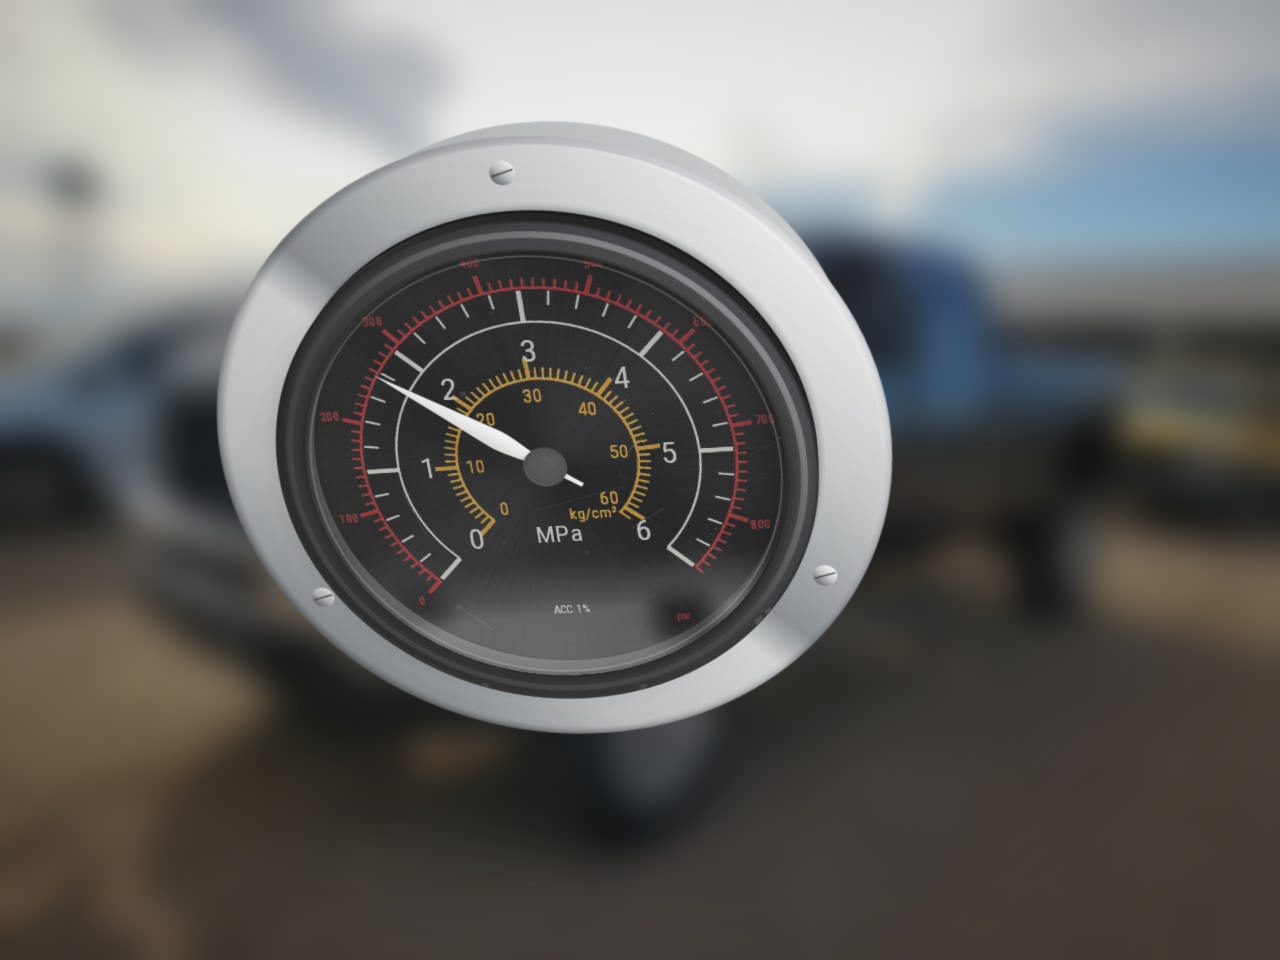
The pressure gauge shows 1.8 MPa
